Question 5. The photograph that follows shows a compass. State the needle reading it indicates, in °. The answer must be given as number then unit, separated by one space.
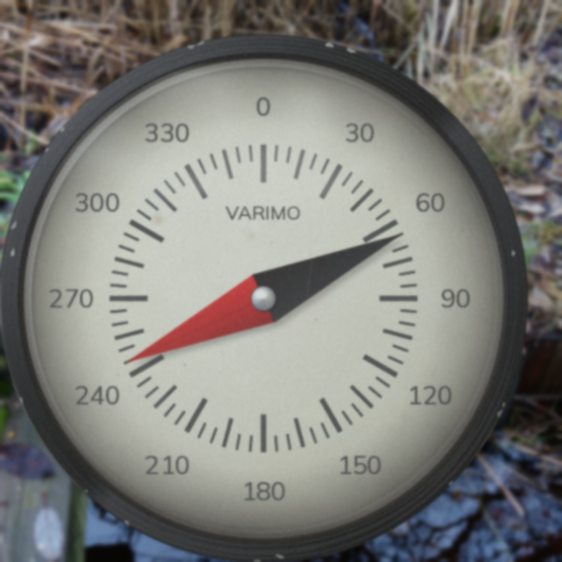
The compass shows 245 °
